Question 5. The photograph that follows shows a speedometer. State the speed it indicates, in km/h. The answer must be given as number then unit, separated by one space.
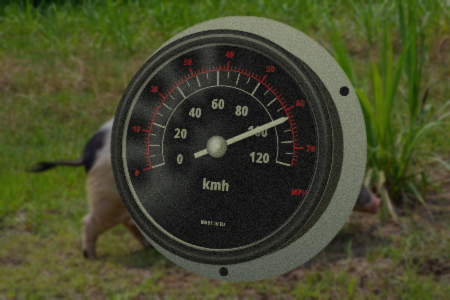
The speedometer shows 100 km/h
